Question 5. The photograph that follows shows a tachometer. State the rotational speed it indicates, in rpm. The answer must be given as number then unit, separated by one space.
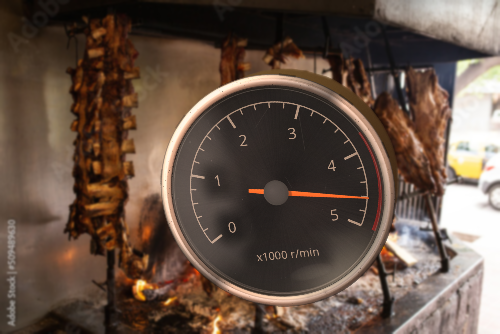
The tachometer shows 4600 rpm
